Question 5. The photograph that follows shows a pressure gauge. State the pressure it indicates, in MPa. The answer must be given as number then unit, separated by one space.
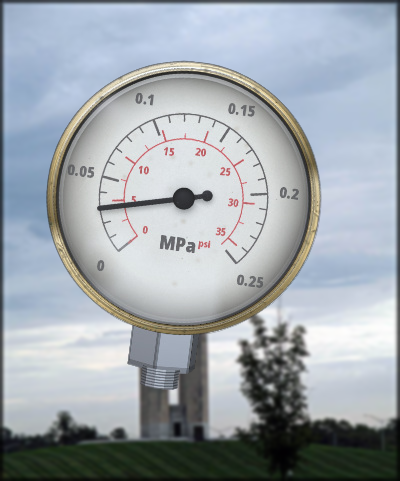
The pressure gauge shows 0.03 MPa
